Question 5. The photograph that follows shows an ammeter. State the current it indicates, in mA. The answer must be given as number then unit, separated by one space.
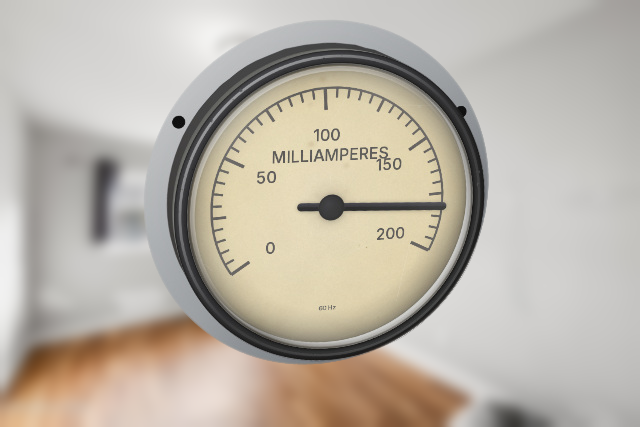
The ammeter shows 180 mA
